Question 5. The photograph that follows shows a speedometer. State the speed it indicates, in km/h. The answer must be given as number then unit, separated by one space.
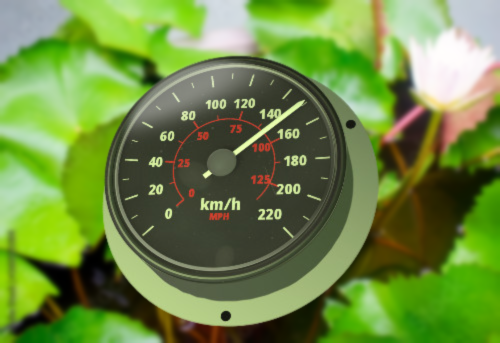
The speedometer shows 150 km/h
